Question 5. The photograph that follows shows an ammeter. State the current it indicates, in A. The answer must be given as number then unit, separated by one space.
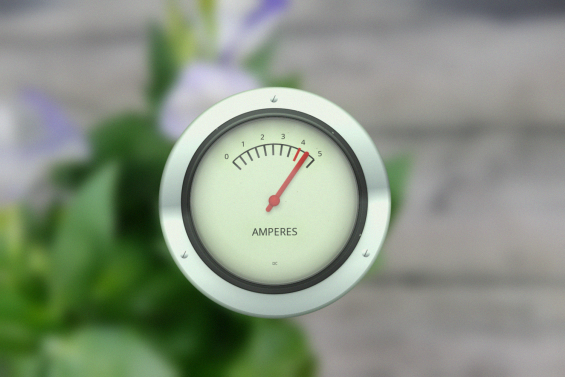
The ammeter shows 4.5 A
